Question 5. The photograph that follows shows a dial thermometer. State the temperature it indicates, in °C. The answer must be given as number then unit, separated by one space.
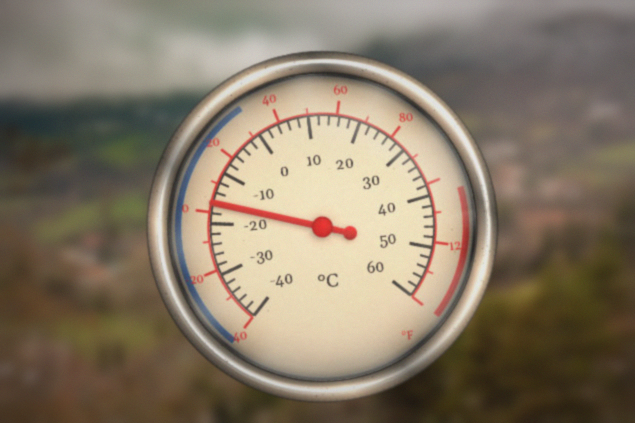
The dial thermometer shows -16 °C
